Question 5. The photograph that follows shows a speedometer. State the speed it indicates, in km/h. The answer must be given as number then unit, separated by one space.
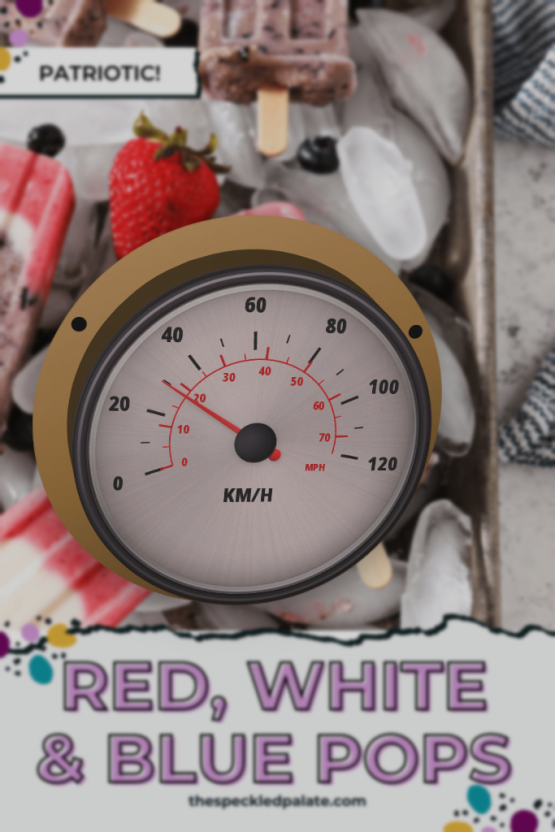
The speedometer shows 30 km/h
